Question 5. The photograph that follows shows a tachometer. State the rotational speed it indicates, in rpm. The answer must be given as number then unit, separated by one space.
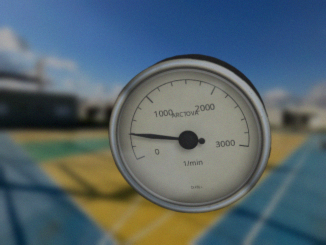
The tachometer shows 400 rpm
